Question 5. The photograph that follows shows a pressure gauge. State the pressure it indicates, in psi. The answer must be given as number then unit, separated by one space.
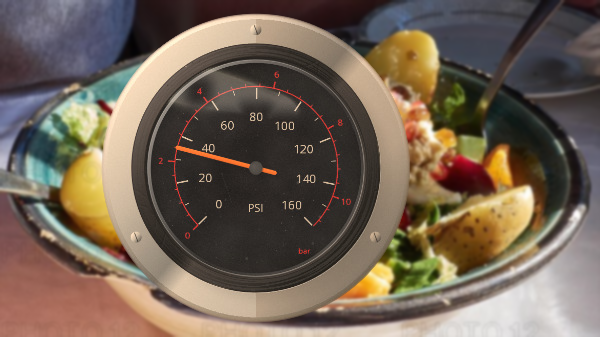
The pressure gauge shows 35 psi
